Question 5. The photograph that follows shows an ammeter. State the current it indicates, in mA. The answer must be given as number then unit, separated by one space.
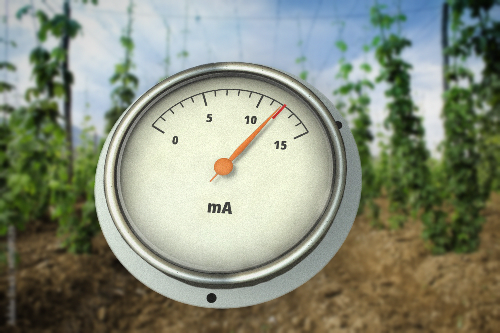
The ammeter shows 12 mA
